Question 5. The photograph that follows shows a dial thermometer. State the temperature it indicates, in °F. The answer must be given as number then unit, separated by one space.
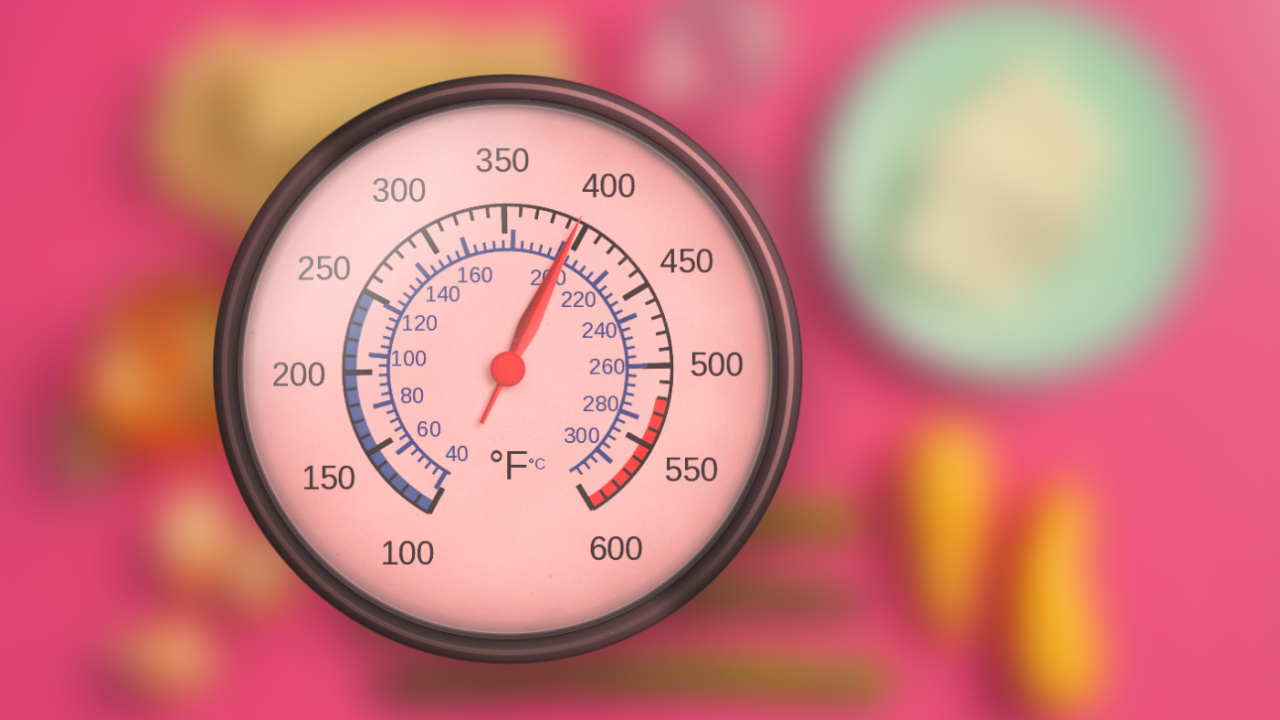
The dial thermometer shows 395 °F
